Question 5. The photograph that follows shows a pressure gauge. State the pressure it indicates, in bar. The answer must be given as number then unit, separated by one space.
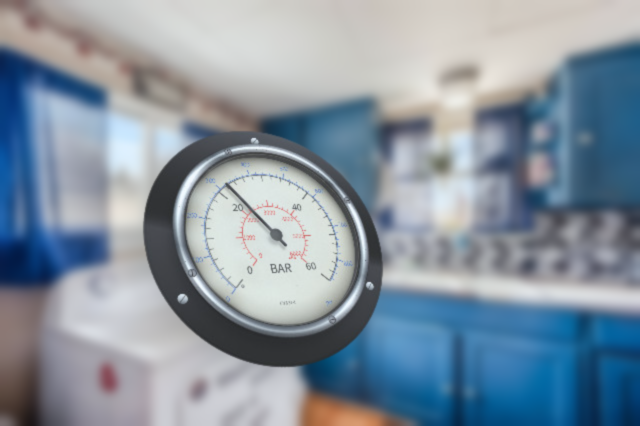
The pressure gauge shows 22 bar
